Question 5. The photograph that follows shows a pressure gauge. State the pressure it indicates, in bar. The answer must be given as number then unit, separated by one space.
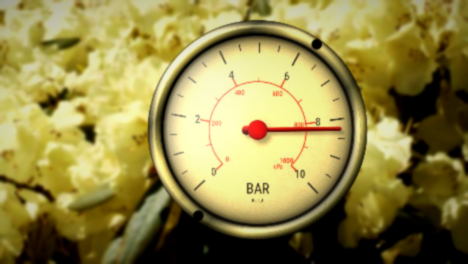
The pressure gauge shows 8.25 bar
